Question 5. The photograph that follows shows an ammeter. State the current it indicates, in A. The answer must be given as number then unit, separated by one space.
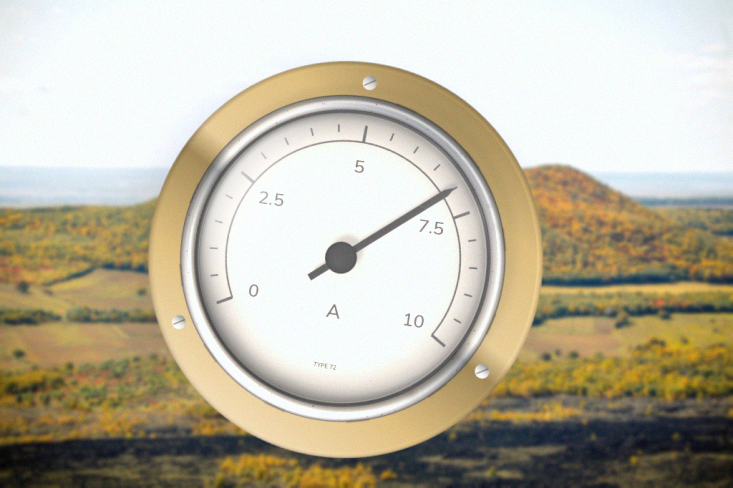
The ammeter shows 7 A
